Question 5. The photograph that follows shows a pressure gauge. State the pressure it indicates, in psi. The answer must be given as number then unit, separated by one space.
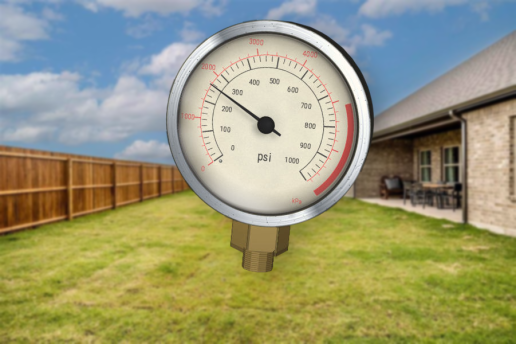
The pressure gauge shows 260 psi
